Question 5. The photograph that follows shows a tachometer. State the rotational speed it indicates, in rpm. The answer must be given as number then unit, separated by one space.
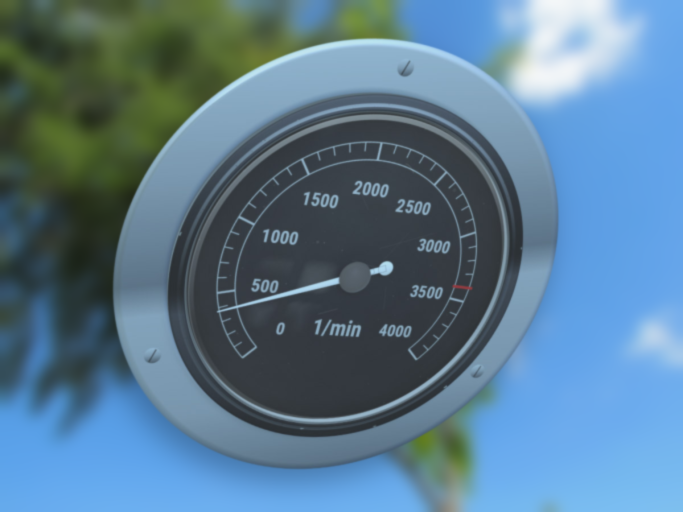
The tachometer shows 400 rpm
